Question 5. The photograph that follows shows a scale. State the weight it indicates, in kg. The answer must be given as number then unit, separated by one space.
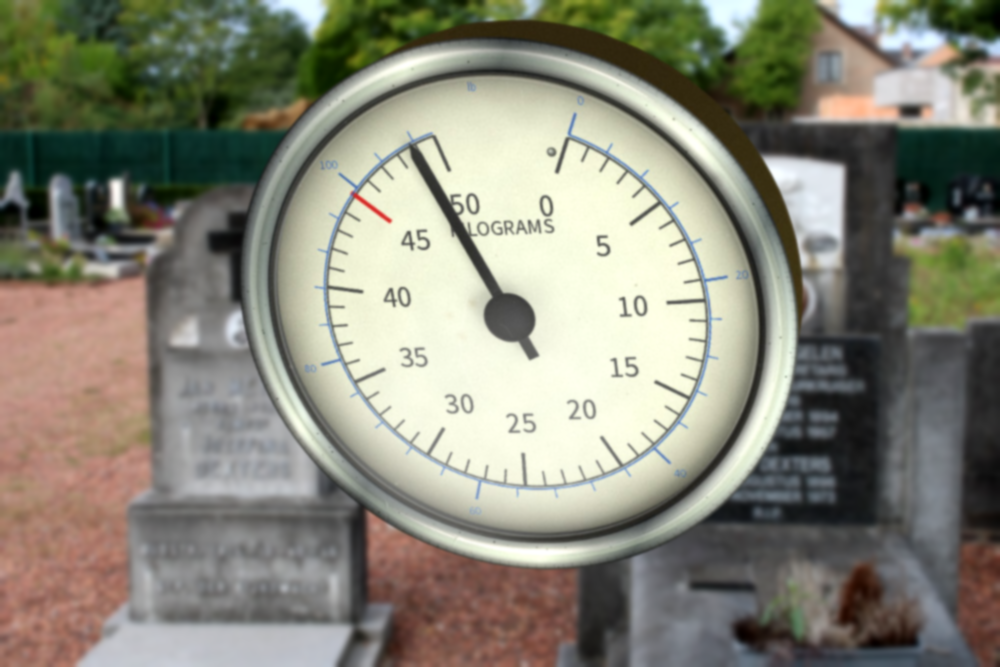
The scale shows 49 kg
